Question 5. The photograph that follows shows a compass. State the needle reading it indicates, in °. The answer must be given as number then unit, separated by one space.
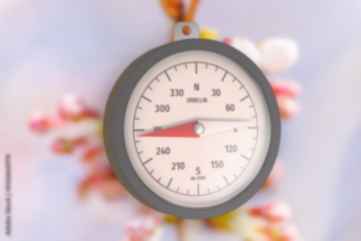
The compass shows 265 °
